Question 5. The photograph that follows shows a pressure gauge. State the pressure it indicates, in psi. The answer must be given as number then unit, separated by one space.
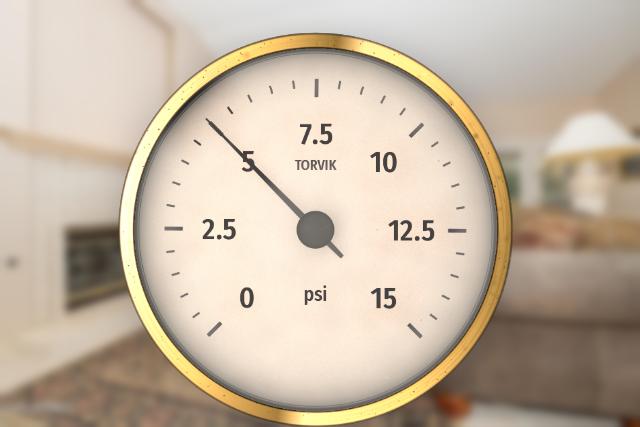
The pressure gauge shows 5 psi
